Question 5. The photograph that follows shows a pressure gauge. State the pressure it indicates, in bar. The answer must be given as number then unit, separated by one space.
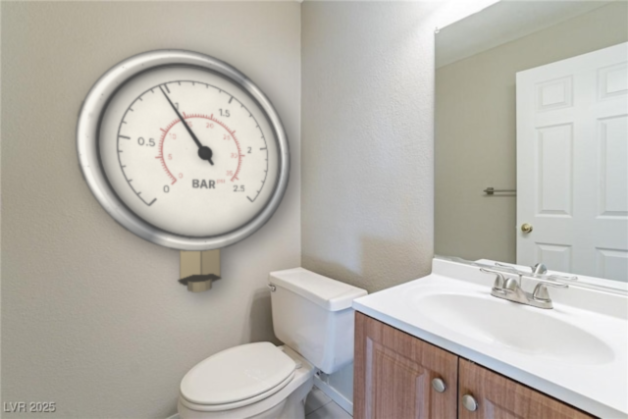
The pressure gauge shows 0.95 bar
